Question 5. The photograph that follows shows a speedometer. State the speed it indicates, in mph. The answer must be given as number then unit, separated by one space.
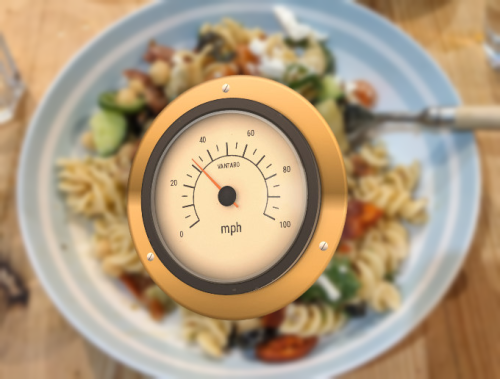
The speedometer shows 32.5 mph
